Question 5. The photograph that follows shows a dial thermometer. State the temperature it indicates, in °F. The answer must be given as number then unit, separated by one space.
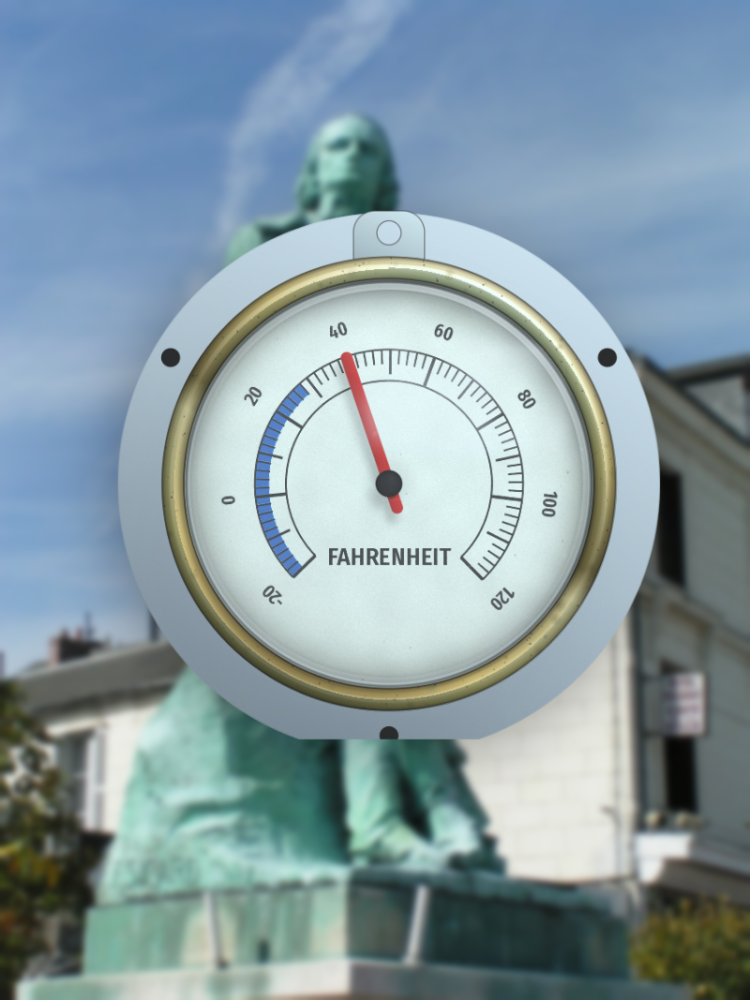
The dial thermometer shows 40 °F
